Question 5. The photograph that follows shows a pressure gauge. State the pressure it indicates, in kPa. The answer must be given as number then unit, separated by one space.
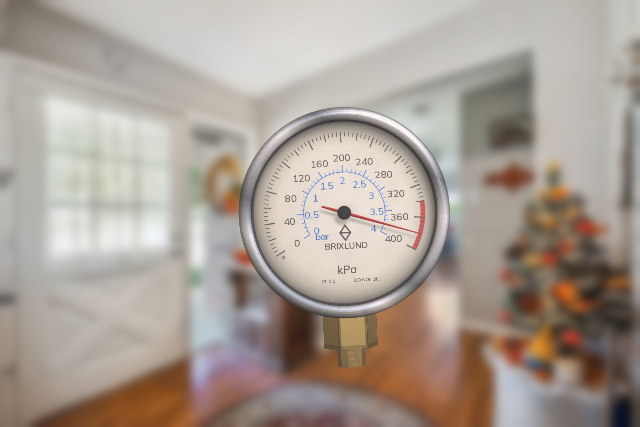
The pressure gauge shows 380 kPa
